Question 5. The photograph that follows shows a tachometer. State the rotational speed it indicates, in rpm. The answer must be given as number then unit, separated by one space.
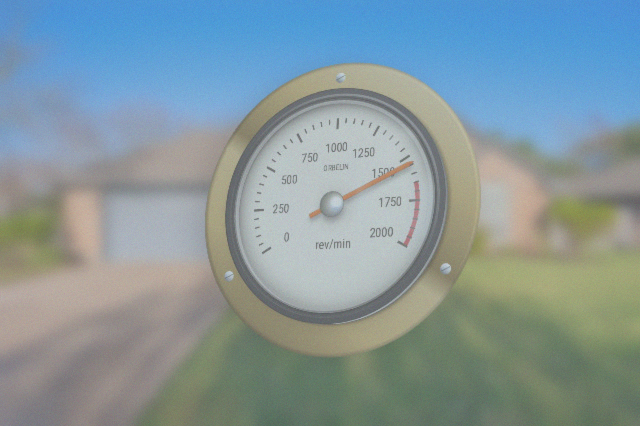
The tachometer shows 1550 rpm
